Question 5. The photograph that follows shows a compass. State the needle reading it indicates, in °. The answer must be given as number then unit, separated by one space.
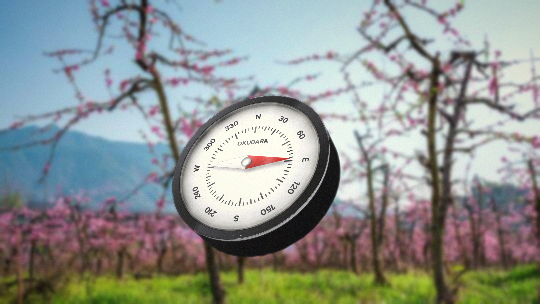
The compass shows 90 °
